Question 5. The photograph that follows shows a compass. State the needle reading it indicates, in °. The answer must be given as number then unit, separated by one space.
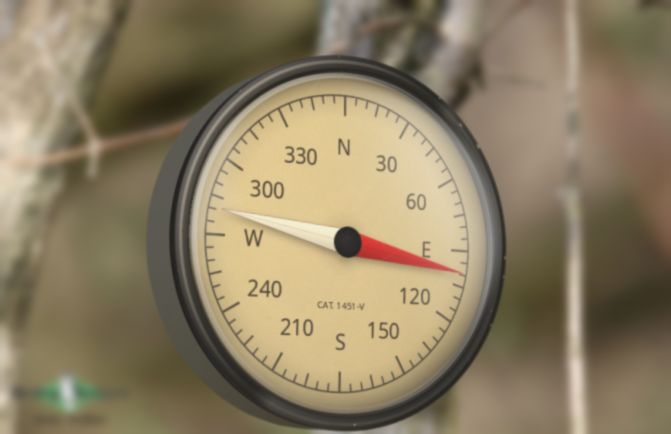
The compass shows 100 °
